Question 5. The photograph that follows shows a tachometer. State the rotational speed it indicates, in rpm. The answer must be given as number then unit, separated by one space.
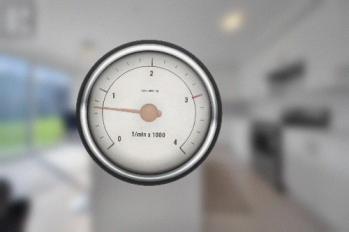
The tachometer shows 700 rpm
